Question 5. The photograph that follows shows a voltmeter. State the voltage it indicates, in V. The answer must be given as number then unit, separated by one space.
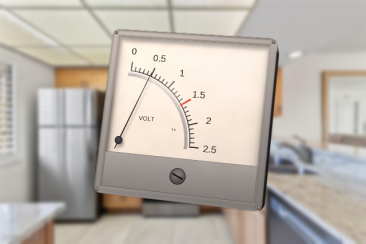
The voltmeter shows 0.5 V
